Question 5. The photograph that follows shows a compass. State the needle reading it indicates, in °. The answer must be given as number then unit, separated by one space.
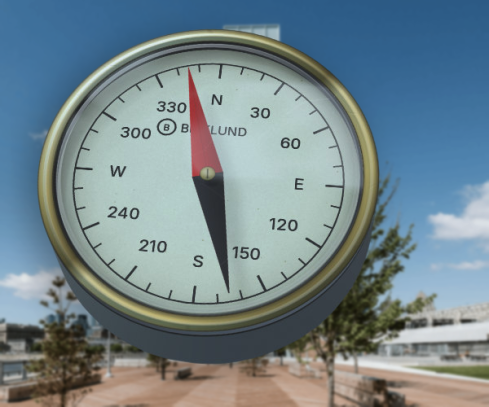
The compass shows 345 °
